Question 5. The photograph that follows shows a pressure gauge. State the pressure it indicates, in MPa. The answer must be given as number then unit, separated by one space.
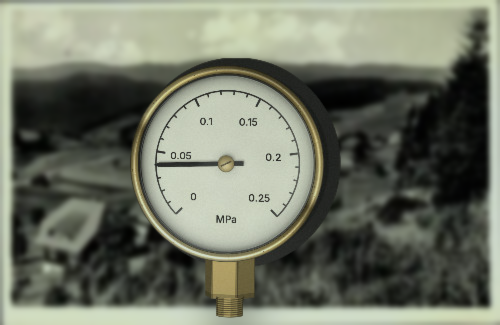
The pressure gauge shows 0.04 MPa
